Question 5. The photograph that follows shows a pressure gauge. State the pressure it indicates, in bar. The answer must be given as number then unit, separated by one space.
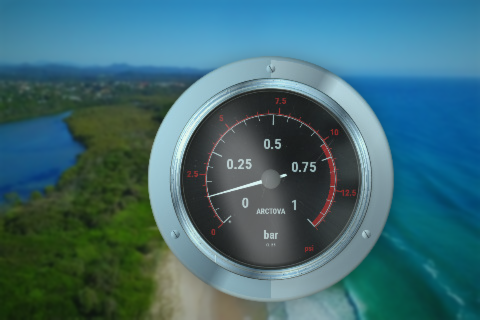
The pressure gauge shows 0.1 bar
